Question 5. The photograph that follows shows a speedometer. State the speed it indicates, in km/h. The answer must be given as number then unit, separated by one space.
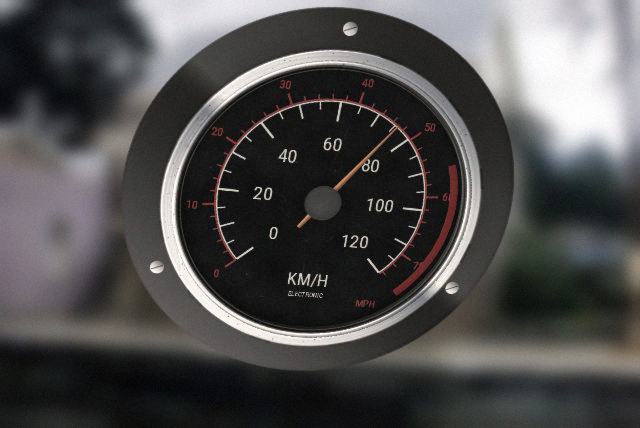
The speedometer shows 75 km/h
